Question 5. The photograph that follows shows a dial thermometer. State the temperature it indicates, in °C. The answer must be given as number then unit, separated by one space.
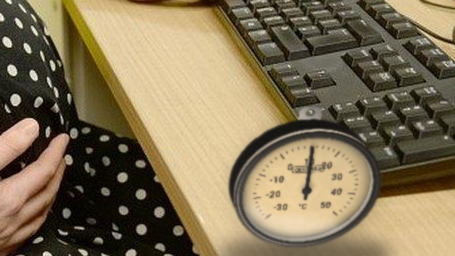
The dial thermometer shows 10 °C
